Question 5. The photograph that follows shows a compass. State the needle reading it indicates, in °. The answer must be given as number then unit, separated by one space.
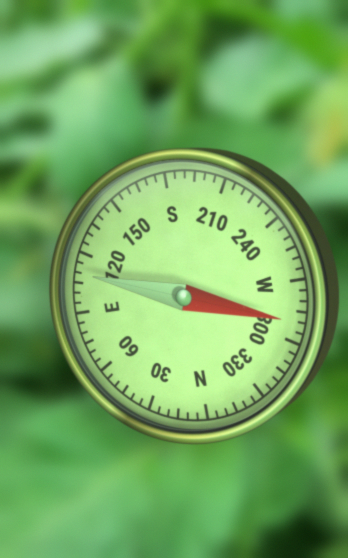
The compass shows 290 °
